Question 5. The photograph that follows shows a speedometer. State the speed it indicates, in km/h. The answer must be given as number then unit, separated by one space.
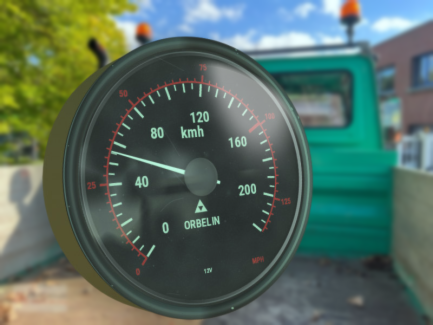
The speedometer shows 55 km/h
